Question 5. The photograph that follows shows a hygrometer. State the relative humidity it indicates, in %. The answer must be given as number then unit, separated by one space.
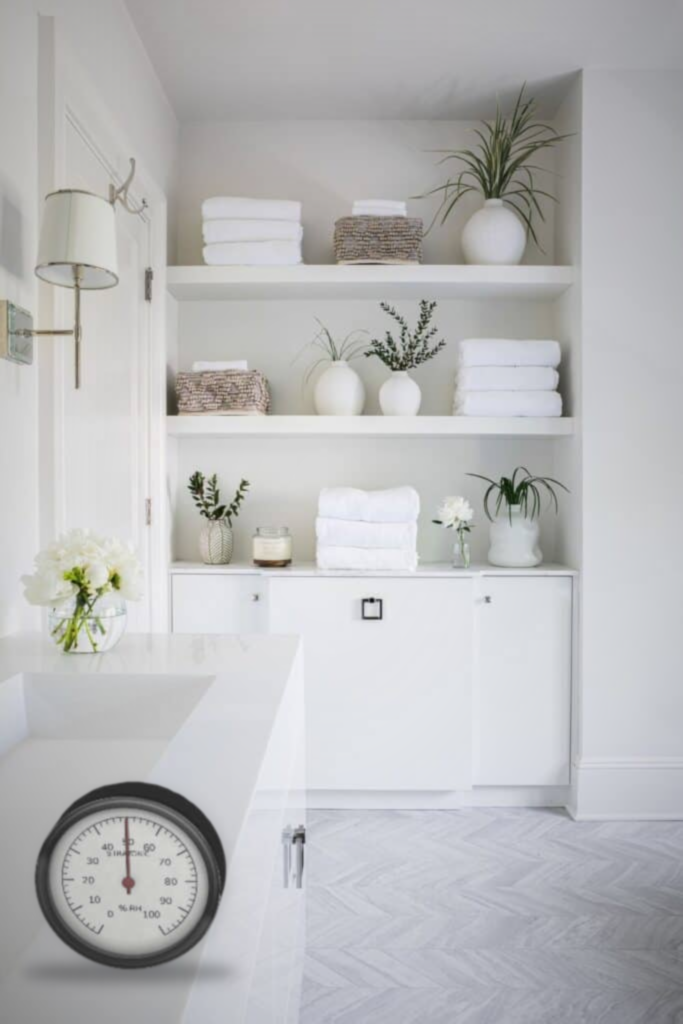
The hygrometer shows 50 %
